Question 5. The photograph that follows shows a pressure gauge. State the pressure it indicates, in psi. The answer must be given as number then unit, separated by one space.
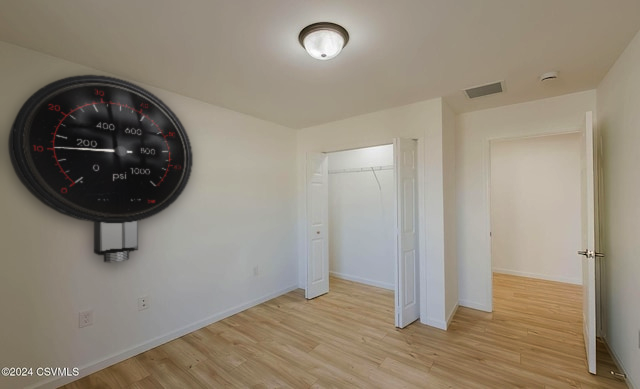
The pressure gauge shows 150 psi
